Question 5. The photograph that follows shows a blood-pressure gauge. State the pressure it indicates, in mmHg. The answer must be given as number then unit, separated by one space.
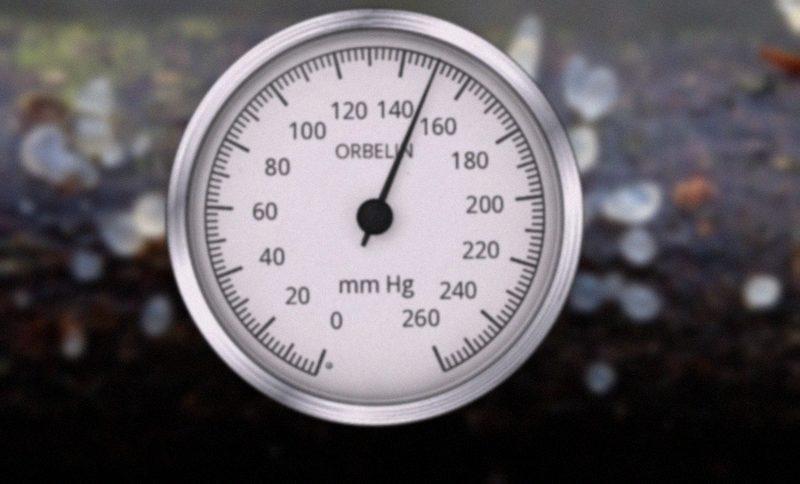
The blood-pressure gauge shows 150 mmHg
